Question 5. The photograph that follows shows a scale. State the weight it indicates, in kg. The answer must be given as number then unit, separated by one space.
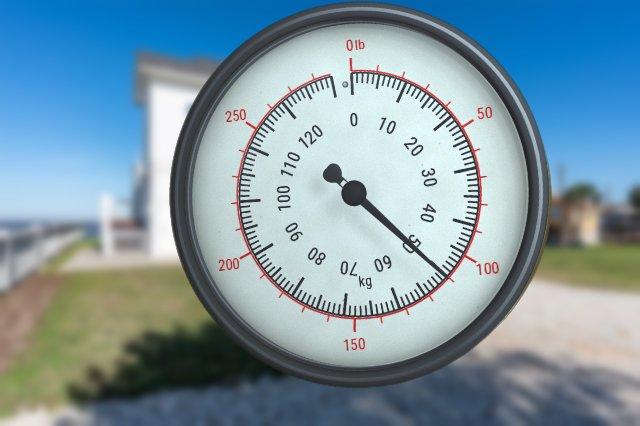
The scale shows 50 kg
